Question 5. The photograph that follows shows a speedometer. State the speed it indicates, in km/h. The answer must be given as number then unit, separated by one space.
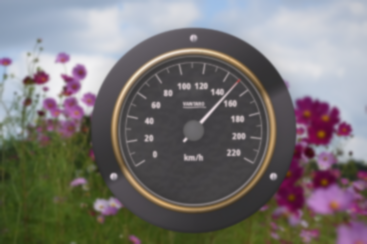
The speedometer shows 150 km/h
